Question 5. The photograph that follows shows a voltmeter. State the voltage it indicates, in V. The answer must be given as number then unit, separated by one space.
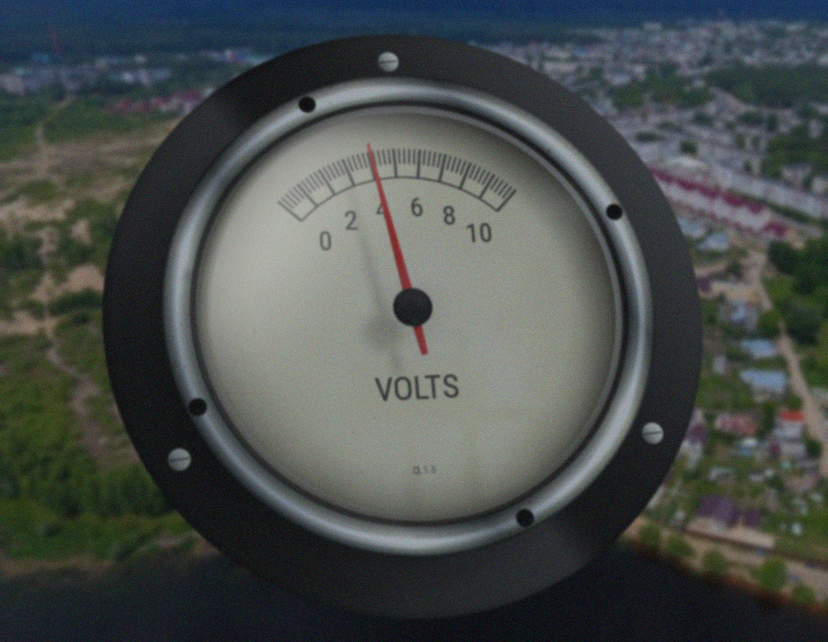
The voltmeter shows 4 V
